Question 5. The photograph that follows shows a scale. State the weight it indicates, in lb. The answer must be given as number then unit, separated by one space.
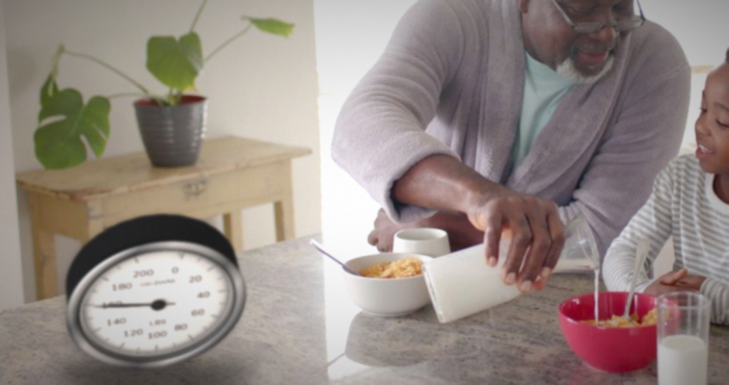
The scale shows 160 lb
